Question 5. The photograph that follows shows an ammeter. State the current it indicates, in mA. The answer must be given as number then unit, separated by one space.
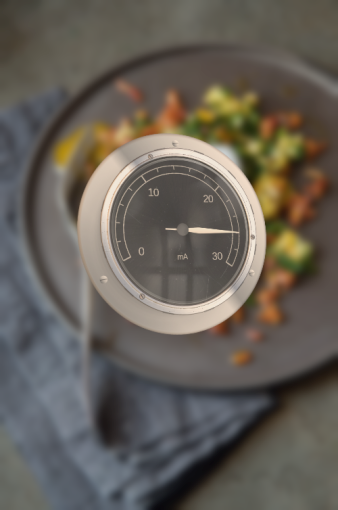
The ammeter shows 26 mA
